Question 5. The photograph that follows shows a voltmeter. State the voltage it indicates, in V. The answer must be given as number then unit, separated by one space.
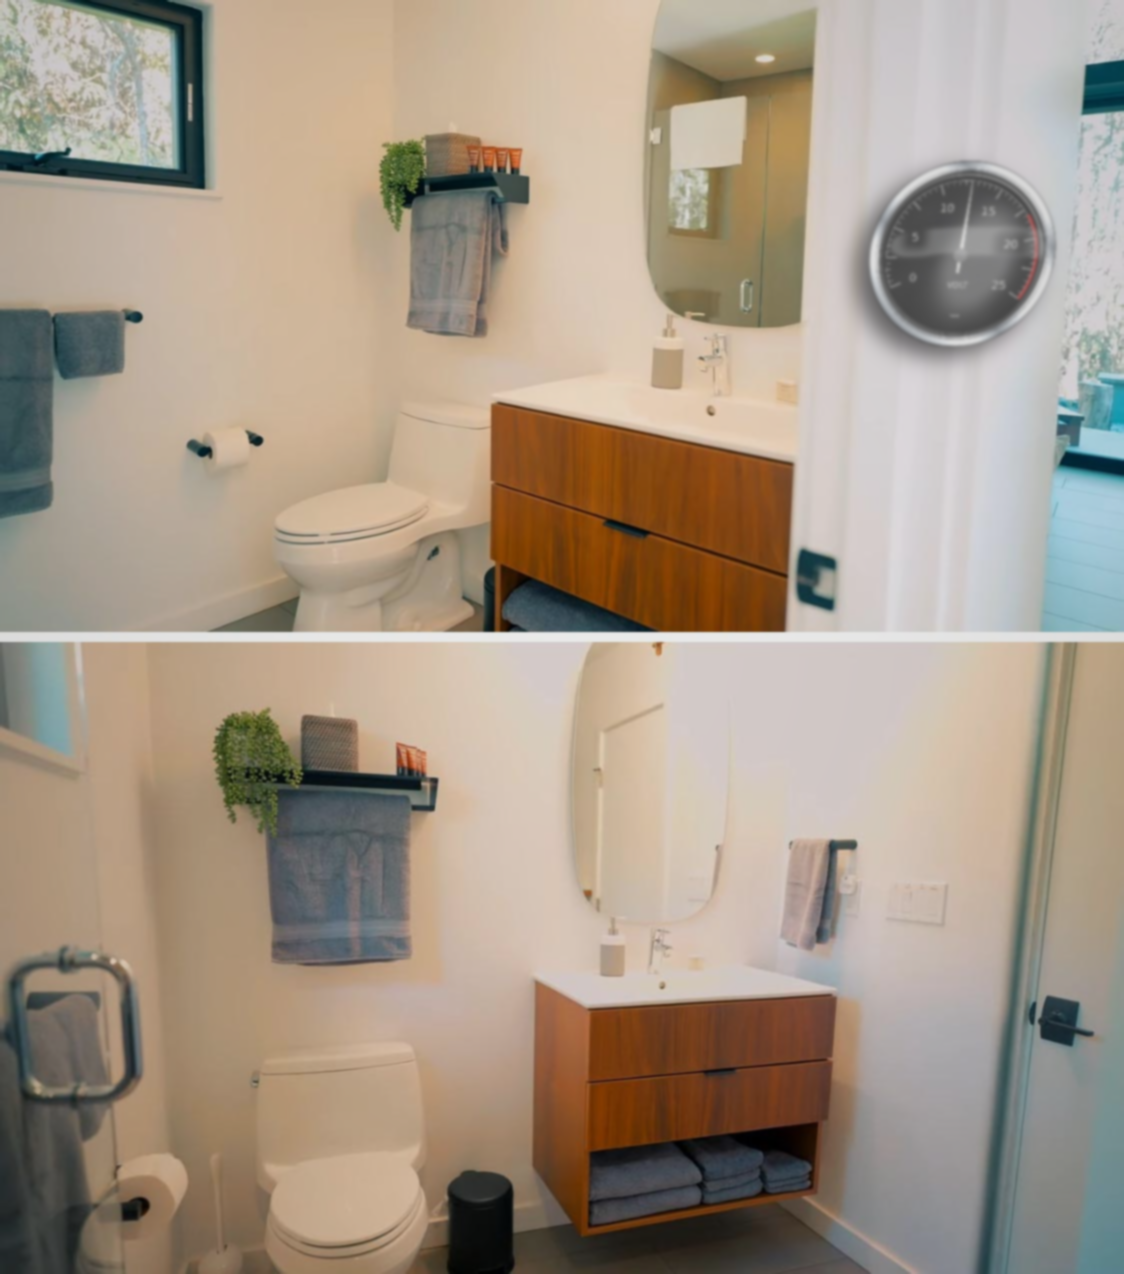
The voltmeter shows 12.5 V
